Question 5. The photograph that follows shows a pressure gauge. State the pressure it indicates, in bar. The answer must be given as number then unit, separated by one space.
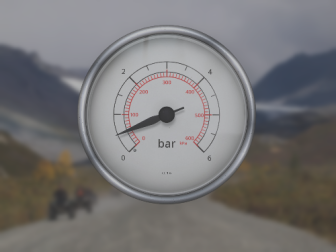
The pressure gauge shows 0.5 bar
